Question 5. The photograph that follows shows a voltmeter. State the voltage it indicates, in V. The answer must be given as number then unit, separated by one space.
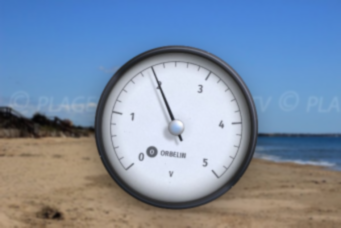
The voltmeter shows 2 V
